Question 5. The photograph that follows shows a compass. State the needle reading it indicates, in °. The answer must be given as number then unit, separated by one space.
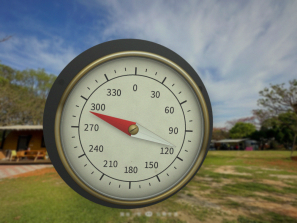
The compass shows 290 °
